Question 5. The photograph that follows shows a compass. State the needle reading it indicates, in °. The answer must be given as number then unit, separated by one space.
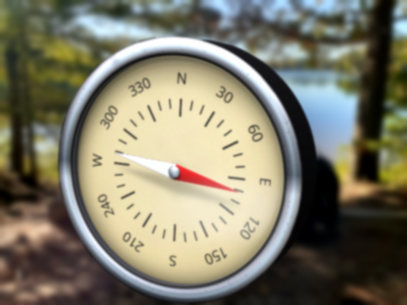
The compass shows 100 °
